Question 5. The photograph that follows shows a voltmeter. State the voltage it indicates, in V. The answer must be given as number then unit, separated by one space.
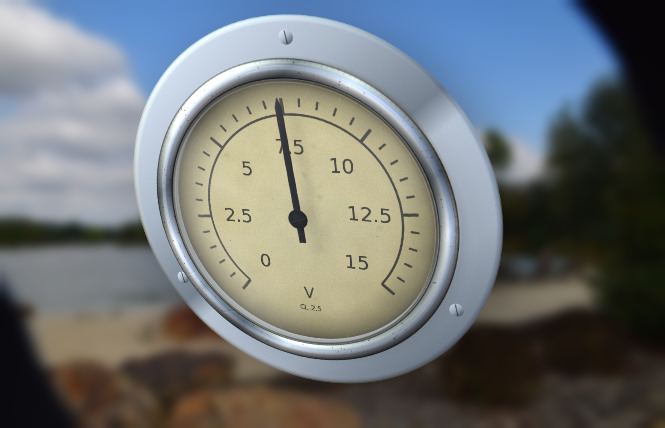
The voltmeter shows 7.5 V
